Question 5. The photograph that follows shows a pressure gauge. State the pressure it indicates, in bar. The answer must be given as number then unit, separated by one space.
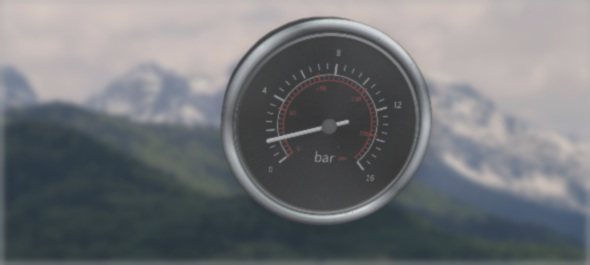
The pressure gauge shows 1.5 bar
